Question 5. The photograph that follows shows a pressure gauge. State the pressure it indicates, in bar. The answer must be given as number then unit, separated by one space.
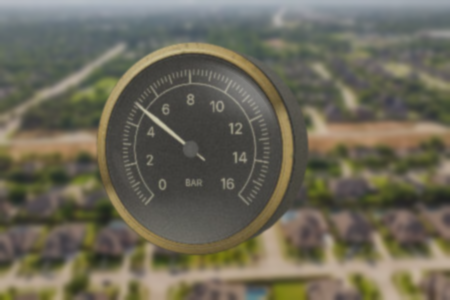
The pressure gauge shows 5 bar
